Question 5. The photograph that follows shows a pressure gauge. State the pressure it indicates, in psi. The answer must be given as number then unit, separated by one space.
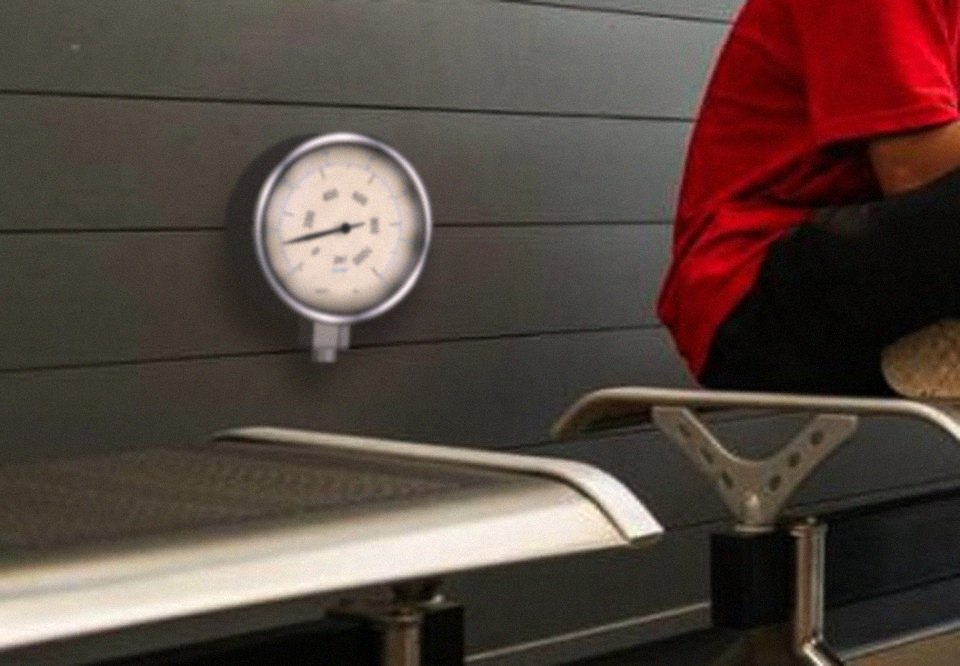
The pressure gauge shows 100 psi
